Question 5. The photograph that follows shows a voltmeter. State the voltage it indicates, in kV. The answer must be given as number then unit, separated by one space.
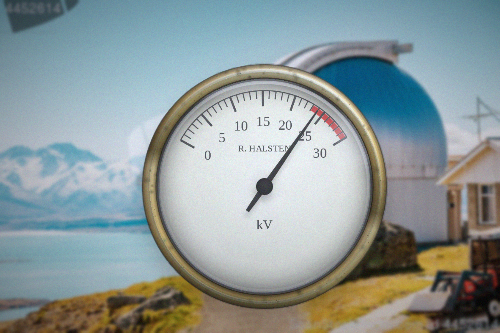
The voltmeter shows 24 kV
